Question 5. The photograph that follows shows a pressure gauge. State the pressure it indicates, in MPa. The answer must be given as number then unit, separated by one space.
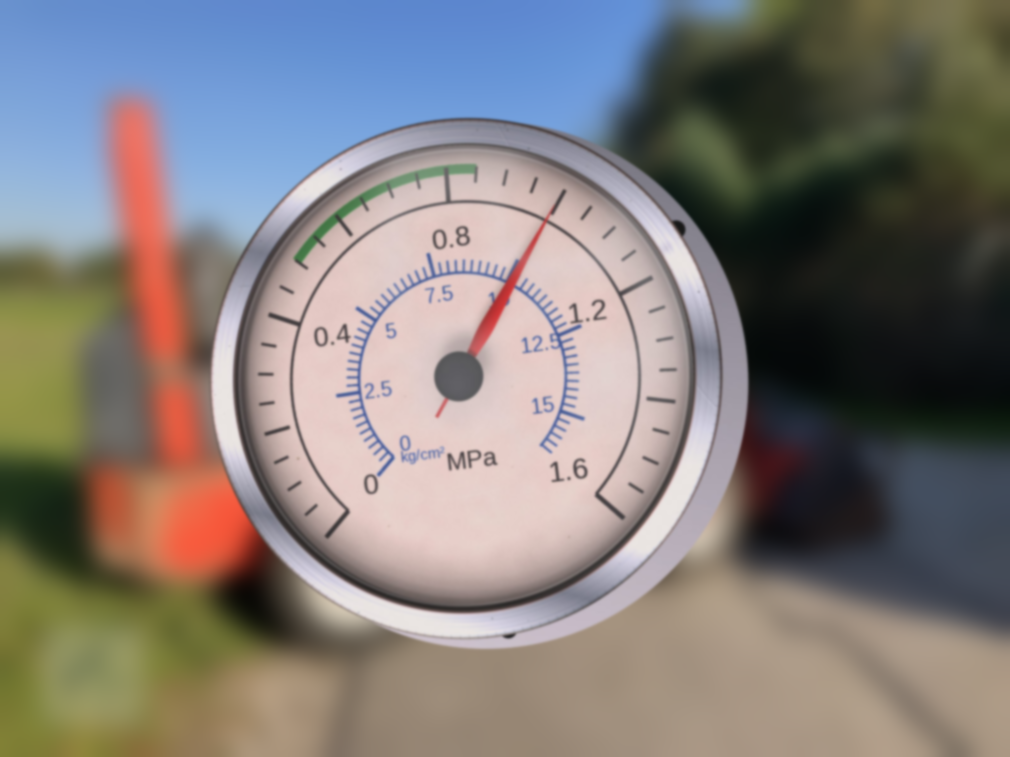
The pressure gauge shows 1 MPa
